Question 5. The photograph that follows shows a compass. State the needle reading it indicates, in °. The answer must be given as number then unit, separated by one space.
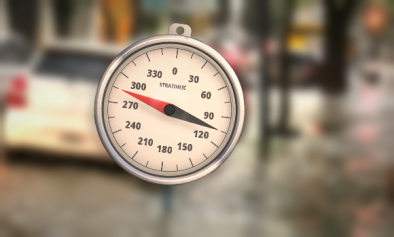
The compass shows 285 °
